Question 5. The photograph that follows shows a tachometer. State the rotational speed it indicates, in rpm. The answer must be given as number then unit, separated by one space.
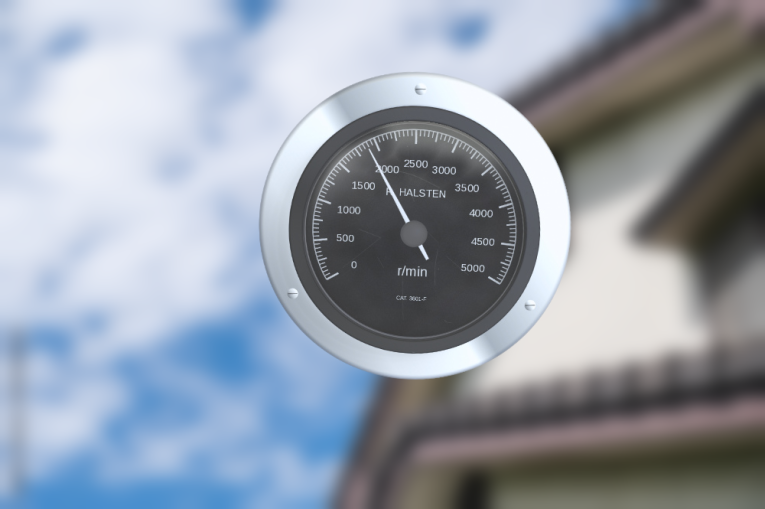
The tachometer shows 1900 rpm
